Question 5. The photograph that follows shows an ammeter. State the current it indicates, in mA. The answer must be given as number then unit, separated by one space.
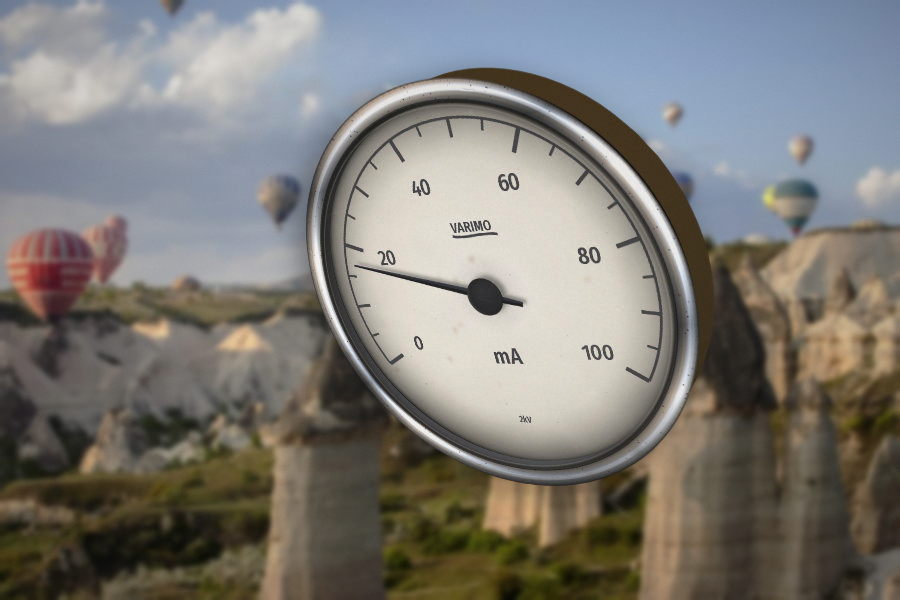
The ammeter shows 17.5 mA
